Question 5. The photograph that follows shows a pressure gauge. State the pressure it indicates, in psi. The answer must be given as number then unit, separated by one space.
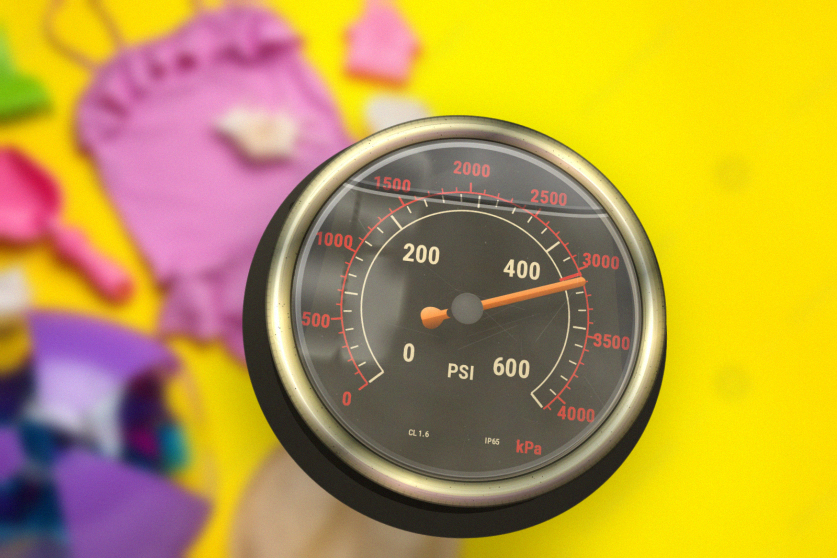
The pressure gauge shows 450 psi
